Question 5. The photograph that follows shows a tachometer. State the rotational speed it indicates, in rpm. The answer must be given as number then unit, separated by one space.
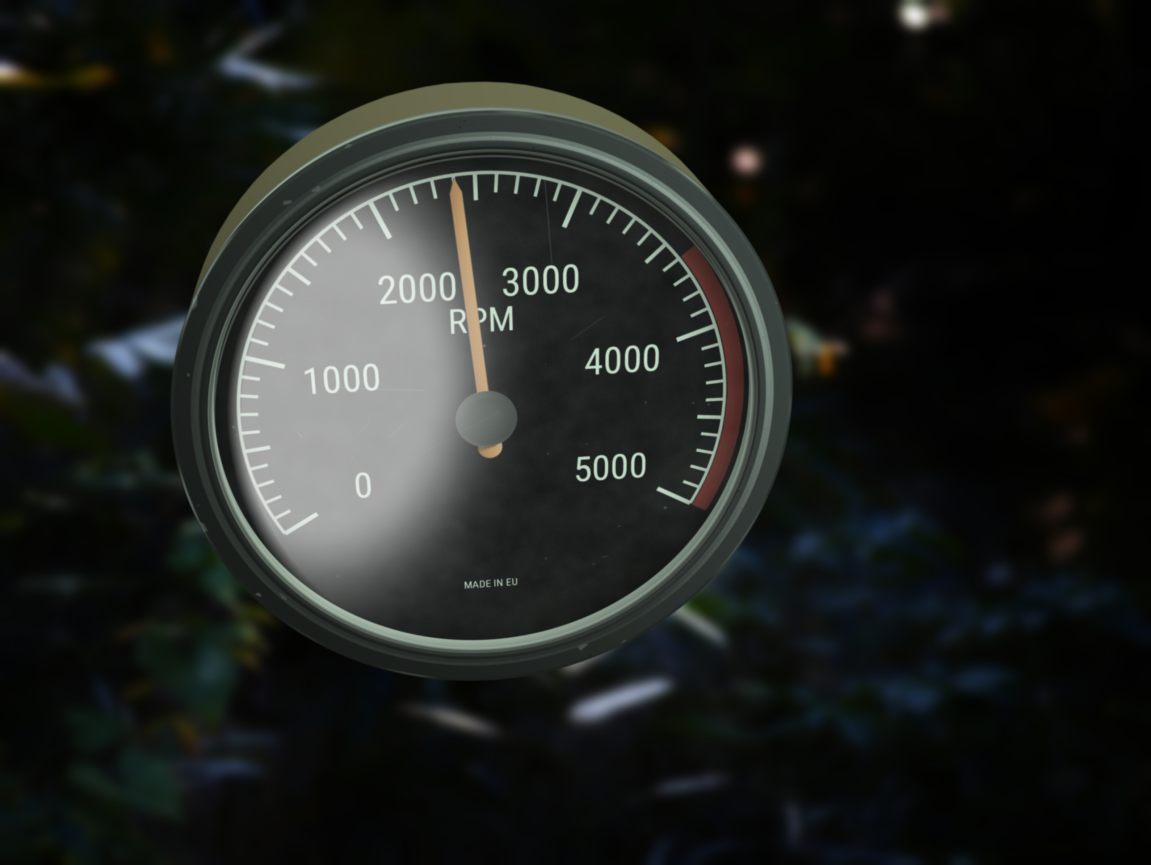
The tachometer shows 2400 rpm
